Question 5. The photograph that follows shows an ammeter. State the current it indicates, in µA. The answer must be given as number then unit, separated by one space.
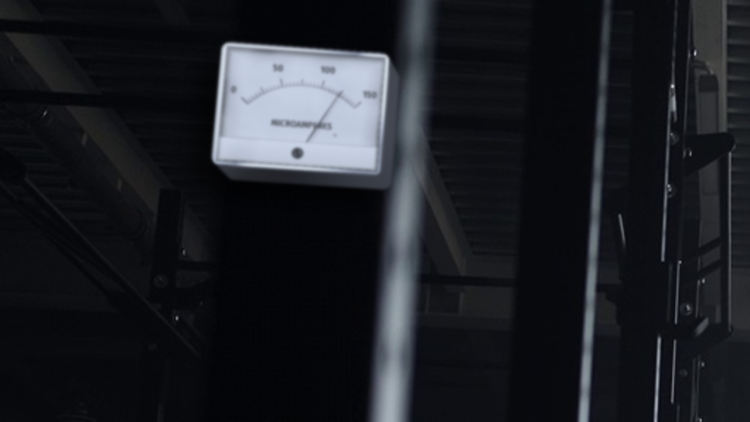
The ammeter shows 125 µA
